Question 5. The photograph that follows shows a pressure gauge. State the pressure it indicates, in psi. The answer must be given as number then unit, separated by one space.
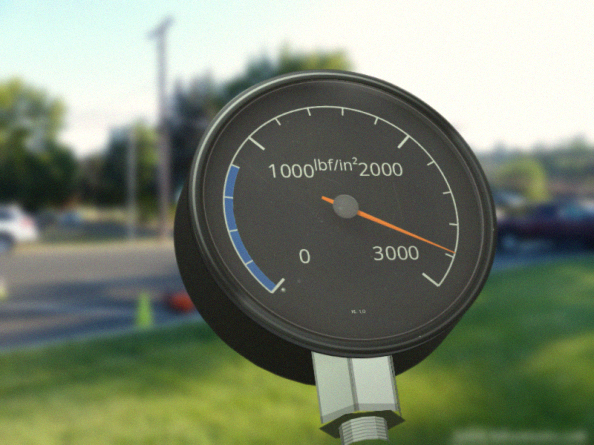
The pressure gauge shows 2800 psi
